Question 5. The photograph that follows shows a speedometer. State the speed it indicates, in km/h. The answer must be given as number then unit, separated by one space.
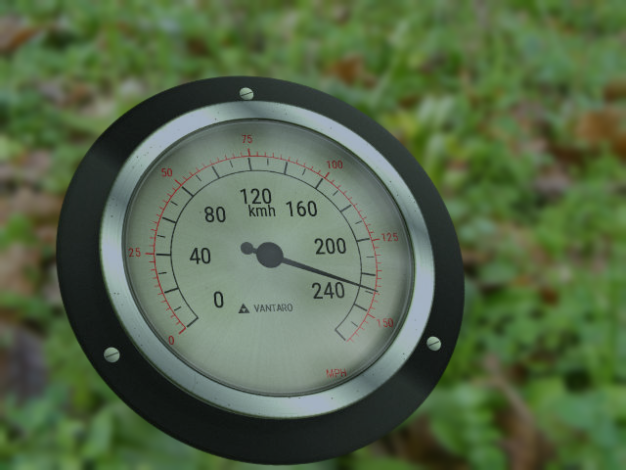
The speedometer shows 230 km/h
